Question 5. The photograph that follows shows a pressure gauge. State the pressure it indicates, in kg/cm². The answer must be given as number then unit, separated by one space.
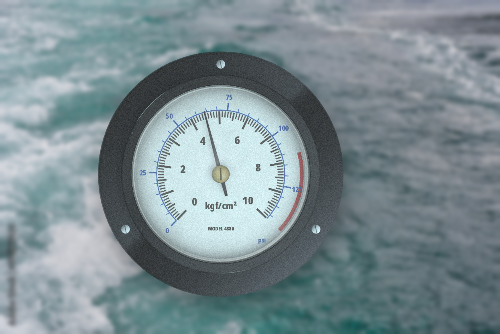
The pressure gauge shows 4.5 kg/cm²
